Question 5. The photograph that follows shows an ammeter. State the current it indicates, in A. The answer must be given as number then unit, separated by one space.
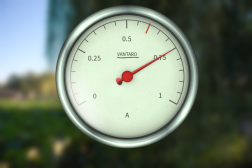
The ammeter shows 0.75 A
